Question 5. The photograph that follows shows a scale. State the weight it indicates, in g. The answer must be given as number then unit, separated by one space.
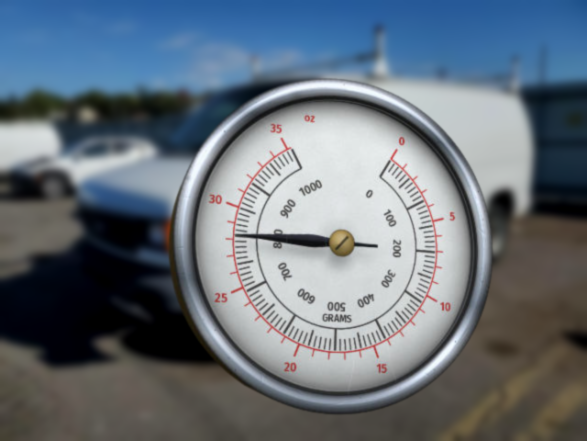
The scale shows 800 g
